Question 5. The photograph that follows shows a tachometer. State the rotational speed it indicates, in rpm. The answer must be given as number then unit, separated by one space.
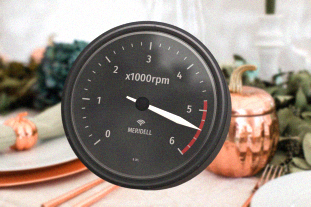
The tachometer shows 5400 rpm
